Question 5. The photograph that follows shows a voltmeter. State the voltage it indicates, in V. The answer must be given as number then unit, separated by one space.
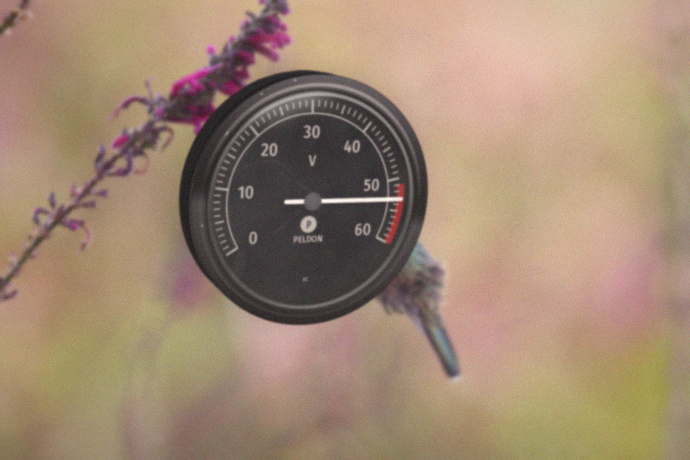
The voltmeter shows 53 V
